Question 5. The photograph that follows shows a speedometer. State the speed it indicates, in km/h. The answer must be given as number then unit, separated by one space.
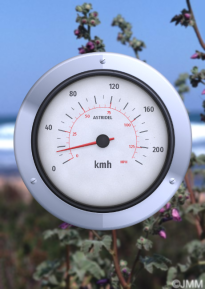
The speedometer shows 15 km/h
